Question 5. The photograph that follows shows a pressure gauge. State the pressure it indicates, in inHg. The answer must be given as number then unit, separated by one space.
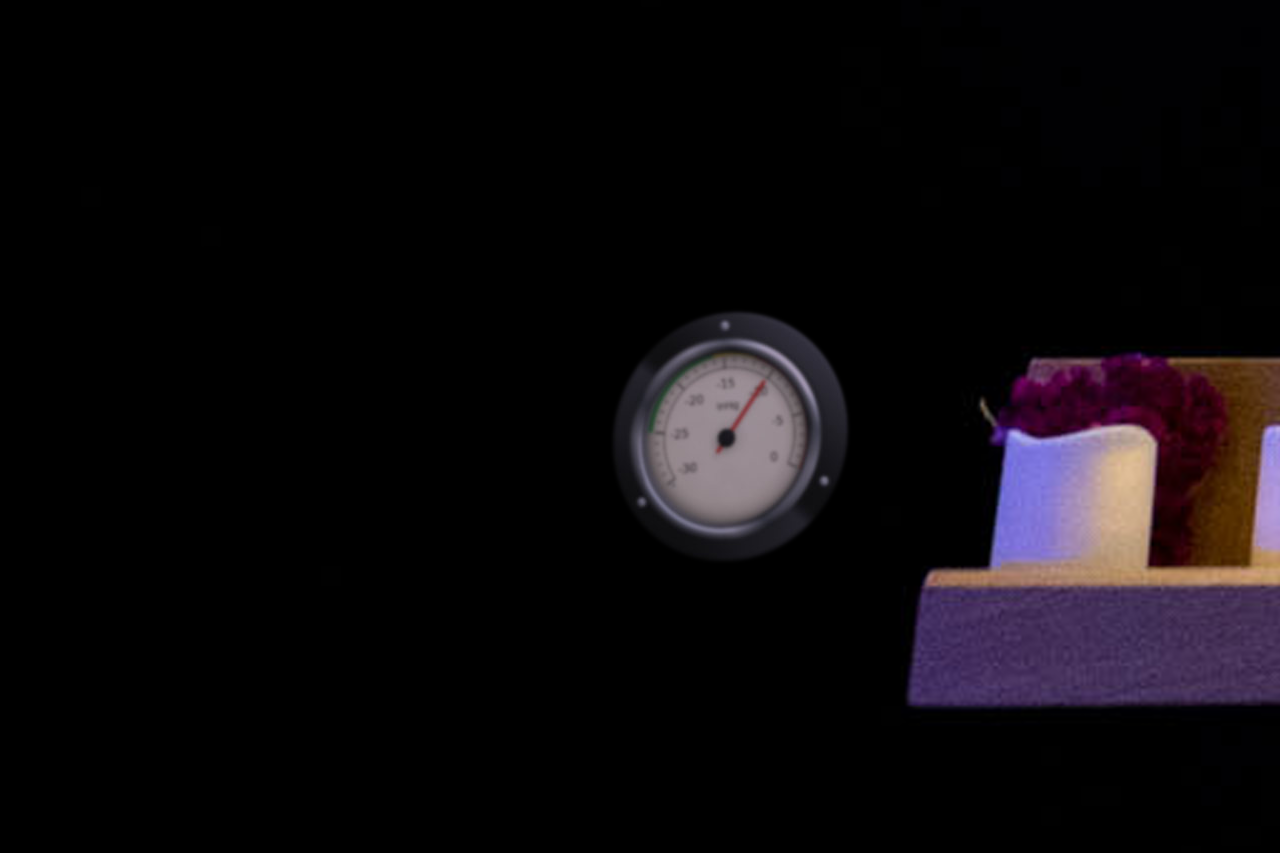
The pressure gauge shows -10 inHg
